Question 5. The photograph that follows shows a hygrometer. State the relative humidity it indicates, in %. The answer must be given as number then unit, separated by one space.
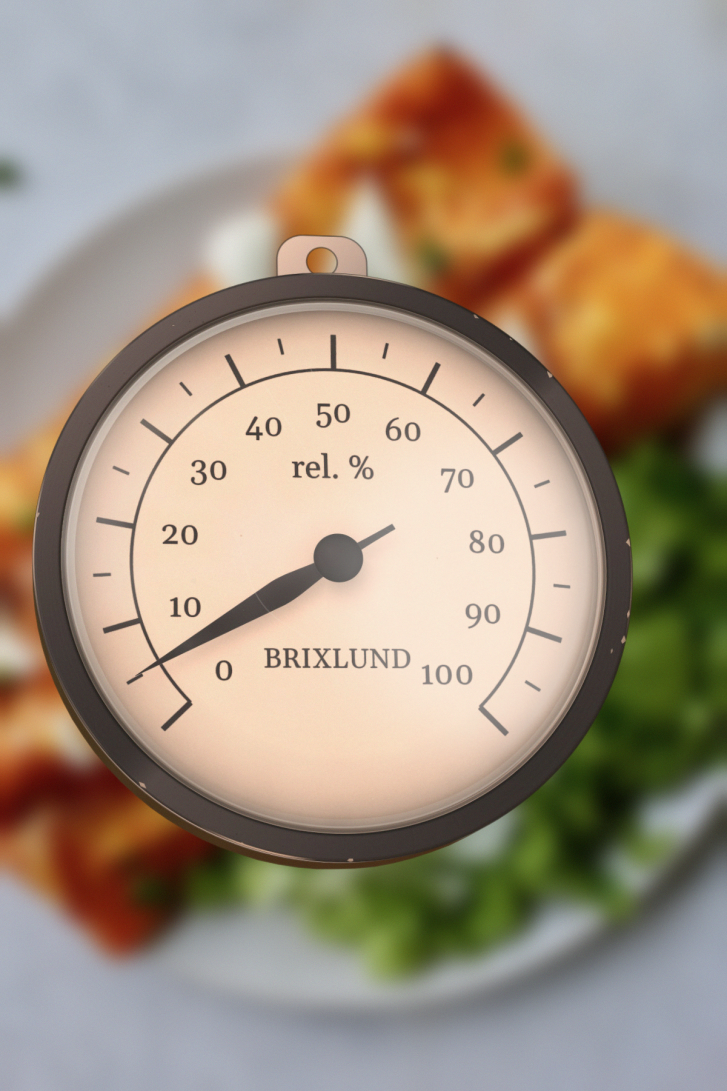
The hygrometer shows 5 %
